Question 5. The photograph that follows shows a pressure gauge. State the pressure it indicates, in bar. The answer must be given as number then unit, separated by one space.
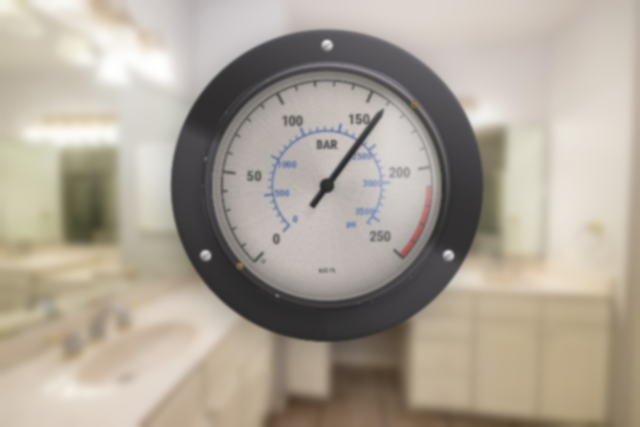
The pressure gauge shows 160 bar
